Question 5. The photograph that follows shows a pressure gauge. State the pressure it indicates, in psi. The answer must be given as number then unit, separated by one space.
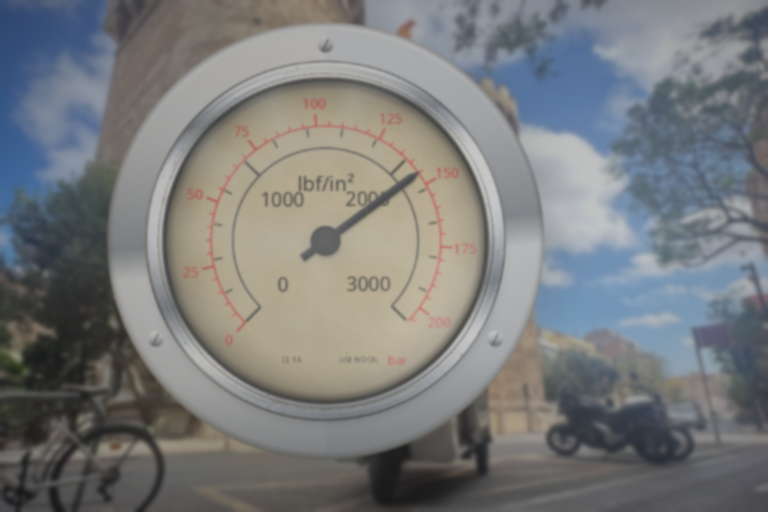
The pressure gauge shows 2100 psi
